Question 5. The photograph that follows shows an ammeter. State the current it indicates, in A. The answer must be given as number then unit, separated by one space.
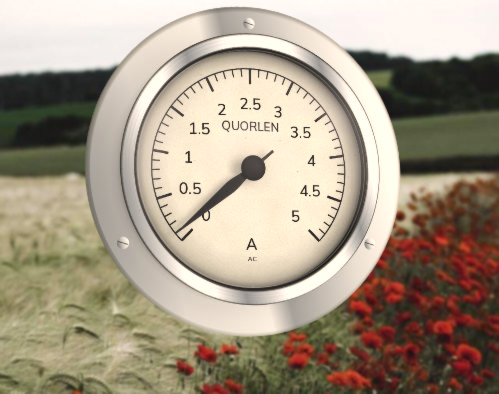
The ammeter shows 0.1 A
